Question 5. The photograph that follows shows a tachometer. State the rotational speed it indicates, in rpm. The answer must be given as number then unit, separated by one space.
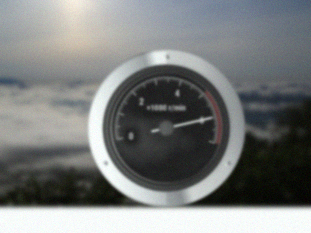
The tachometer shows 6000 rpm
